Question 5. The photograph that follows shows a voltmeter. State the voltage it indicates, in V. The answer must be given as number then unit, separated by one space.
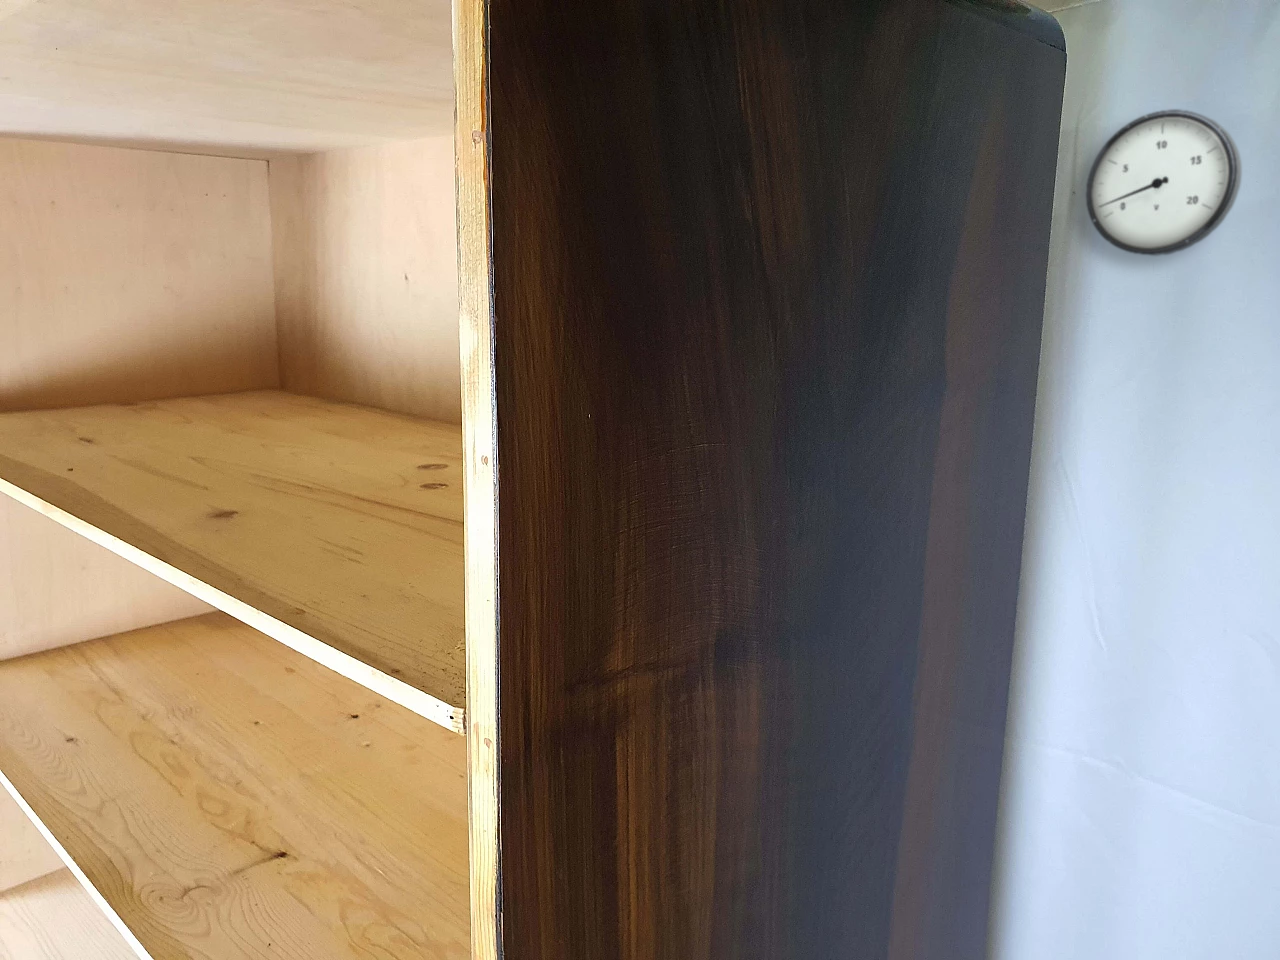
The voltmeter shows 1 V
